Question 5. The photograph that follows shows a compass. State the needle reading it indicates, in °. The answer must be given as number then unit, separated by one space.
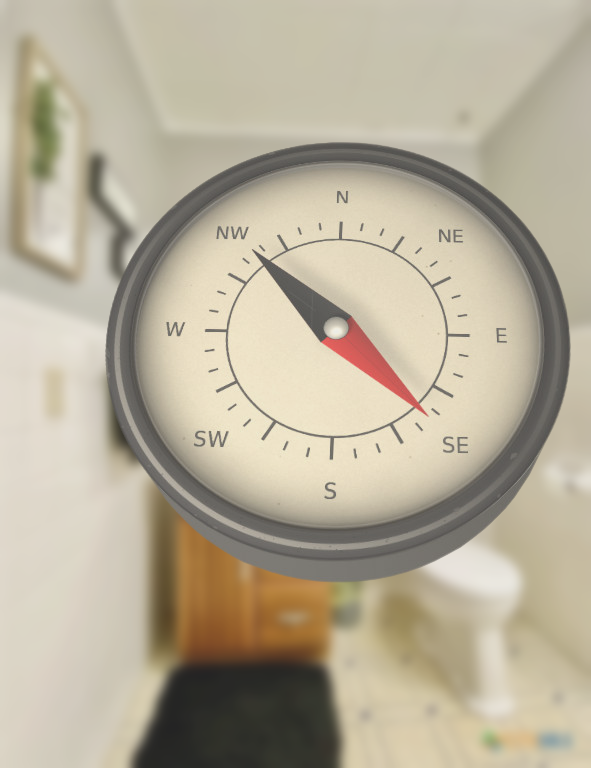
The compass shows 135 °
